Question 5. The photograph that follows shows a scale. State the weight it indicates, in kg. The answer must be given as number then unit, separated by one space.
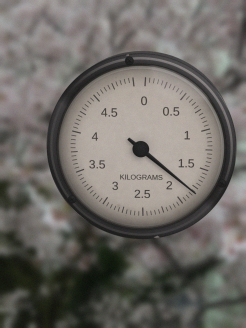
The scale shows 1.8 kg
